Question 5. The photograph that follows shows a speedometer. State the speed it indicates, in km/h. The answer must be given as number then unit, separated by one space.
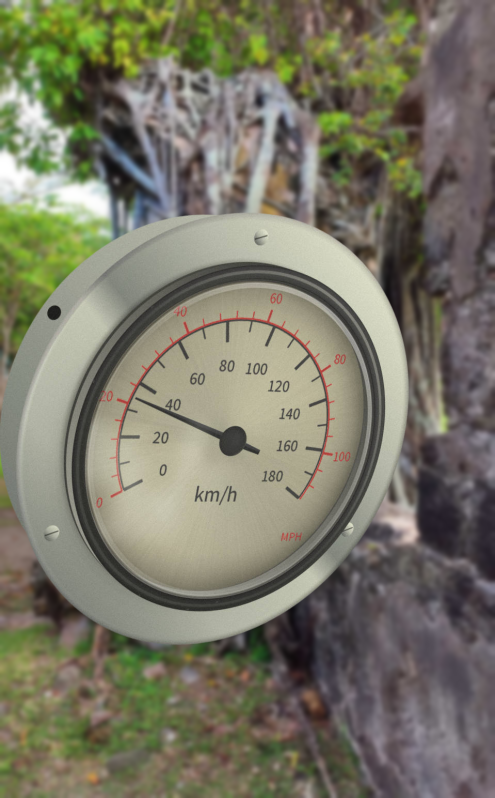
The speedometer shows 35 km/h
